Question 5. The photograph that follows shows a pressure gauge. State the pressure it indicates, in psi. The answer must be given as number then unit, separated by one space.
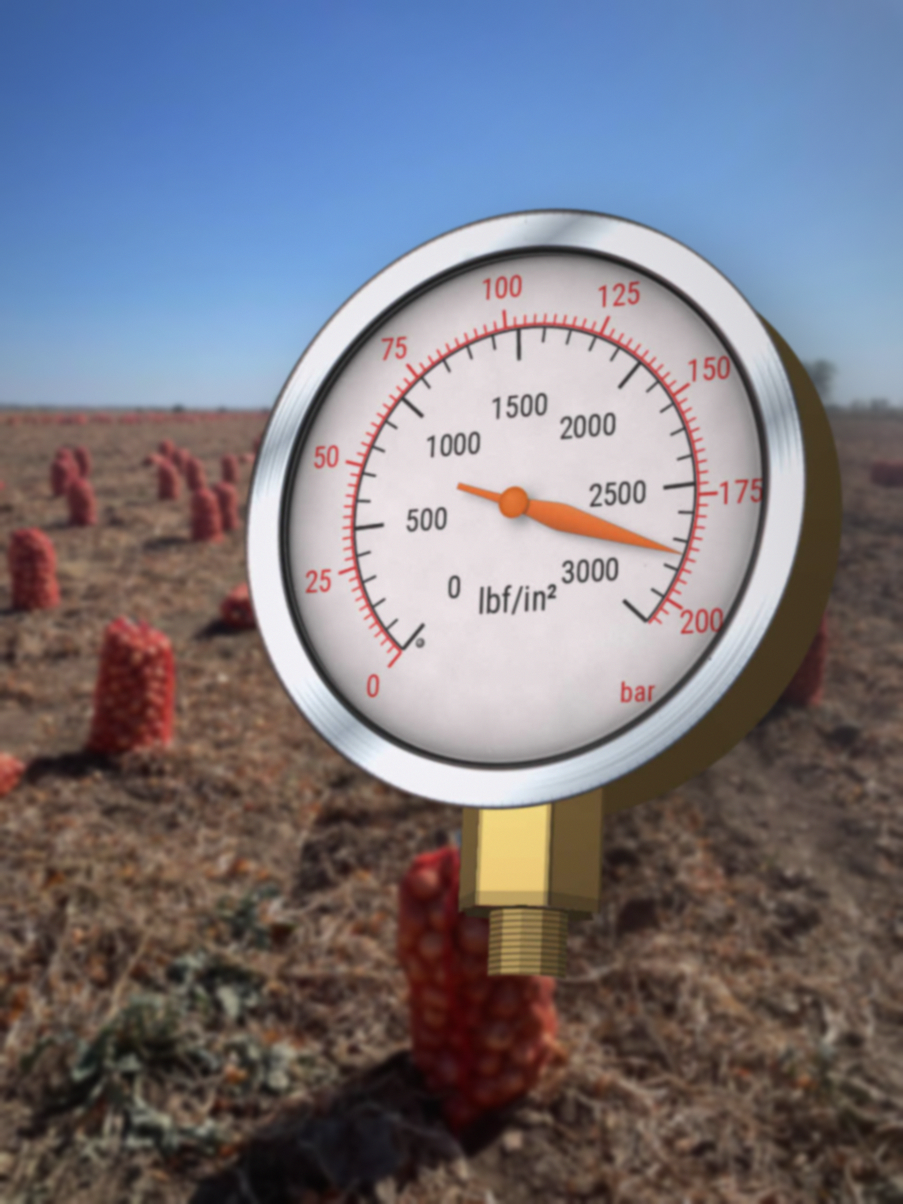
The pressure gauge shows 2750 psi
